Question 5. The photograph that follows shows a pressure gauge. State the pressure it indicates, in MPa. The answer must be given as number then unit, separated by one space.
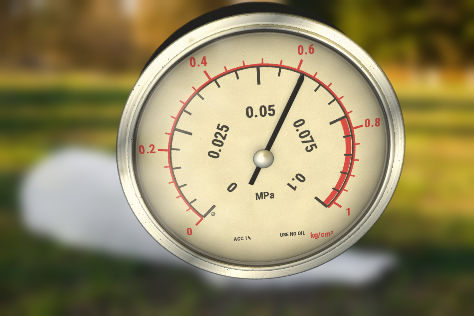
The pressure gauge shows 0.06 MPa
